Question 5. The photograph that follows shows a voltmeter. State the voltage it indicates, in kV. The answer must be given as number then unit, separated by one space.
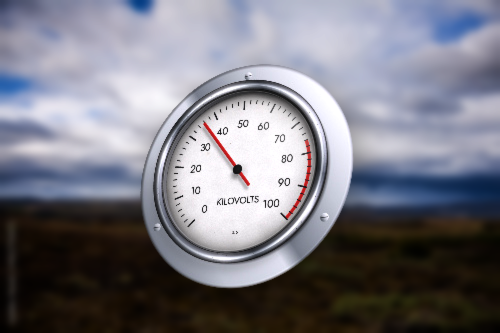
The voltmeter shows 36 kV
